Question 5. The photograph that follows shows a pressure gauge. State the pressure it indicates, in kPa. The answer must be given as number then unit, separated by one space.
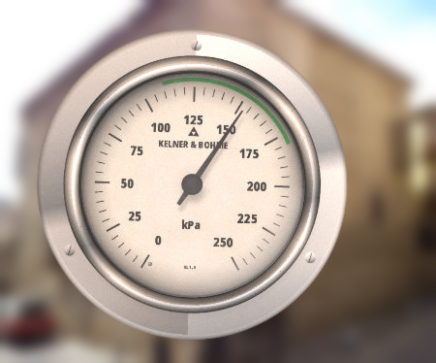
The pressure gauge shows 152.5 kPa
